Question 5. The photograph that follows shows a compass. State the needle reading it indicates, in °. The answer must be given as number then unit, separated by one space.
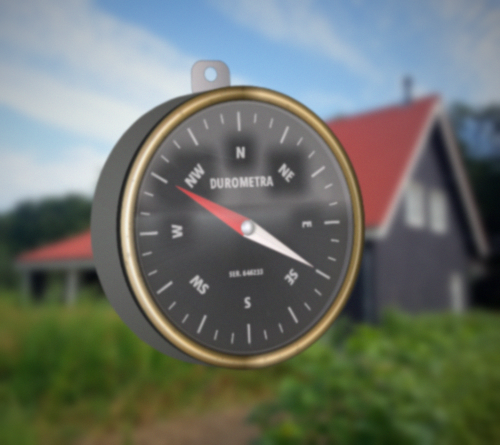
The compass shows 300 °
